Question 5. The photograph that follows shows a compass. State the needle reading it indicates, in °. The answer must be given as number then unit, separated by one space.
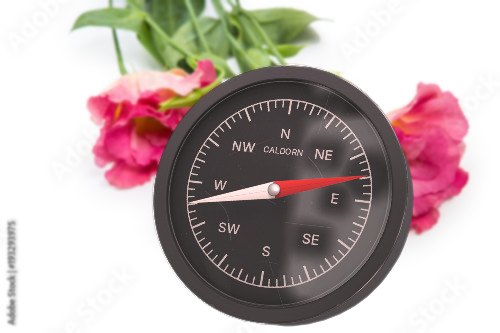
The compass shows 75 °
